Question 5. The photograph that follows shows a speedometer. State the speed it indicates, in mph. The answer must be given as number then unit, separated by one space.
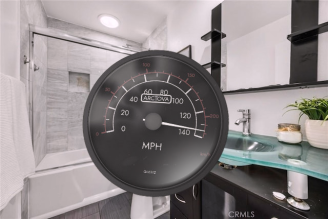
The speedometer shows 135 mph
